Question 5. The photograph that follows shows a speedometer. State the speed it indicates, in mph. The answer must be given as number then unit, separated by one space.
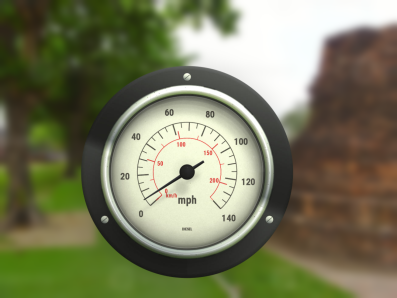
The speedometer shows 5 mph
